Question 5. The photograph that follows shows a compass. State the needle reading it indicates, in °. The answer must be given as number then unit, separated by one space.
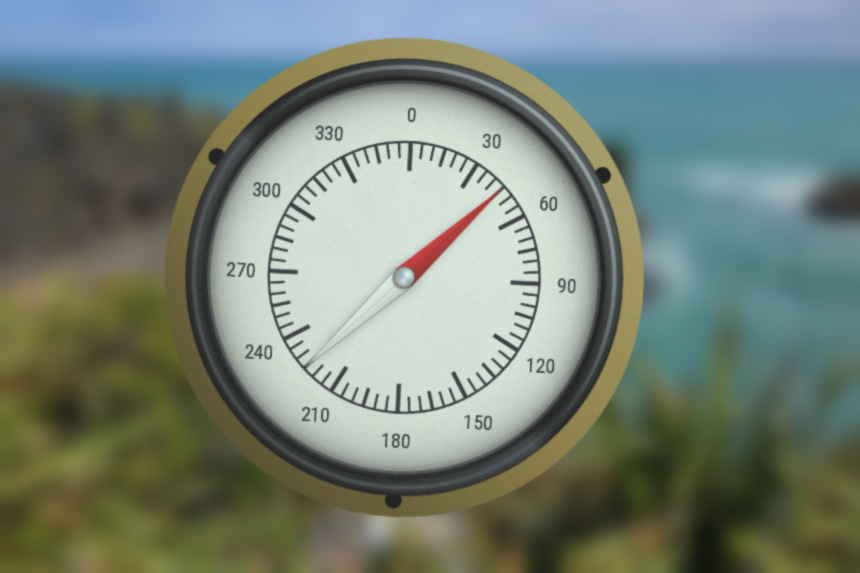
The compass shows 45 °
